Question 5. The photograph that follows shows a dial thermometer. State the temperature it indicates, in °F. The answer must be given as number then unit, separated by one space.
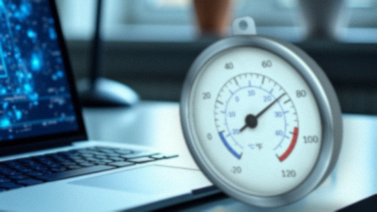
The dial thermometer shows 76 °F
